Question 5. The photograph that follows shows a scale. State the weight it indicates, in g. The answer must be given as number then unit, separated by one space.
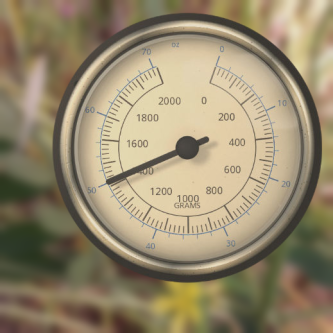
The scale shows 1420 g
